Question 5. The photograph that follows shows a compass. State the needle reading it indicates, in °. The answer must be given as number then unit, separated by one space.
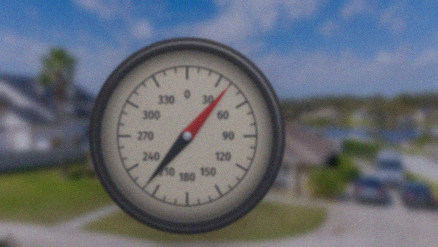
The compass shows 40 °
